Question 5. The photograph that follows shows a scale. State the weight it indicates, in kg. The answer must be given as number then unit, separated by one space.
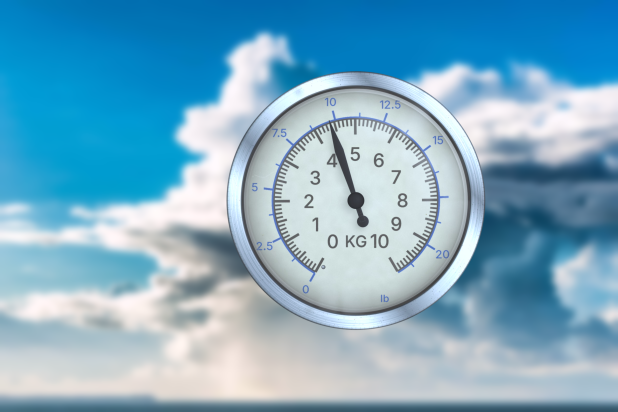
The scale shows 4.4 kg
